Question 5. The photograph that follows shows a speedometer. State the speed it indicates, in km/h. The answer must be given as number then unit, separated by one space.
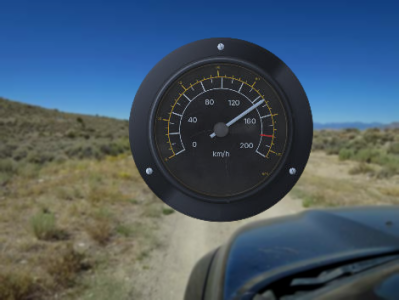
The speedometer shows 145 km/h
